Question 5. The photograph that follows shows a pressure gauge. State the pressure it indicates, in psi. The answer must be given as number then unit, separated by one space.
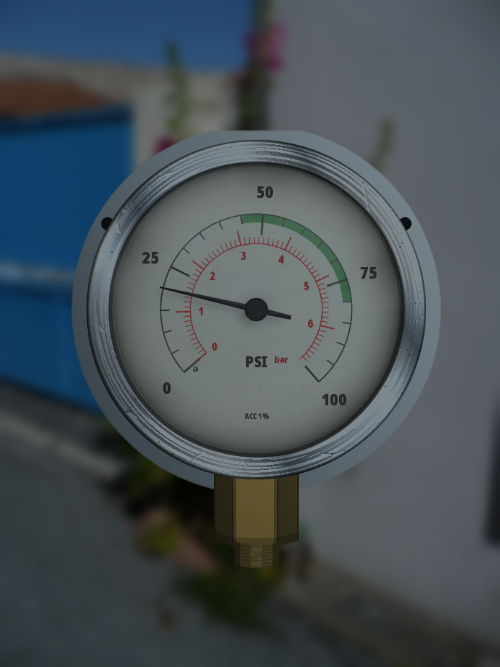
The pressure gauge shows 20 psi
